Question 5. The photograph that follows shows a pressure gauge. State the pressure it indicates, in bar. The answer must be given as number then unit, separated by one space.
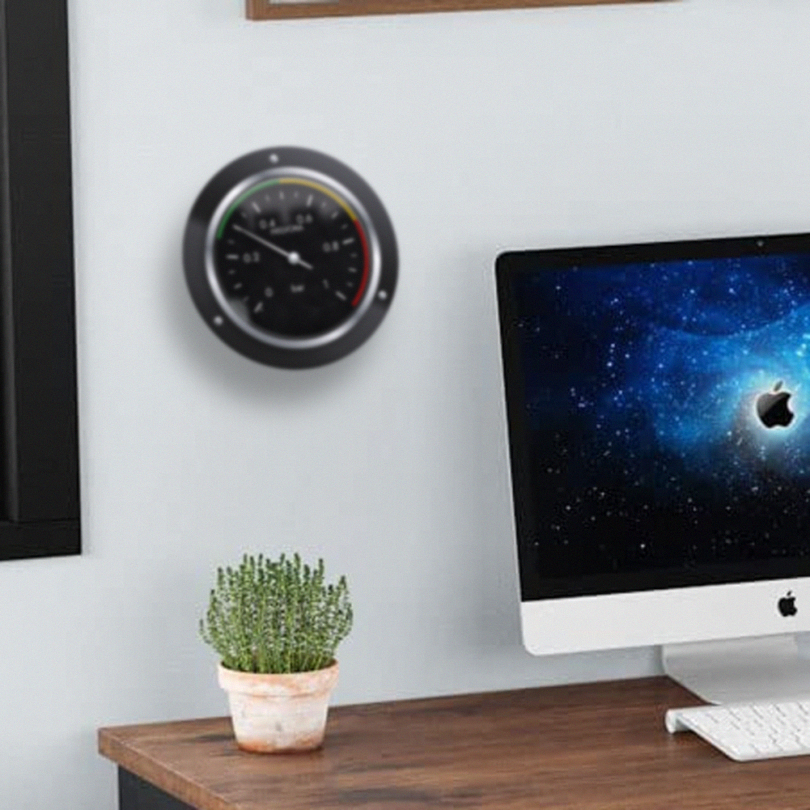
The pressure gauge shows 0.3 bar
